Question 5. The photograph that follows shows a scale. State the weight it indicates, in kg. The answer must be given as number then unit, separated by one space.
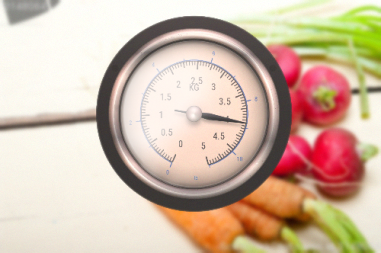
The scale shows 4 kg
